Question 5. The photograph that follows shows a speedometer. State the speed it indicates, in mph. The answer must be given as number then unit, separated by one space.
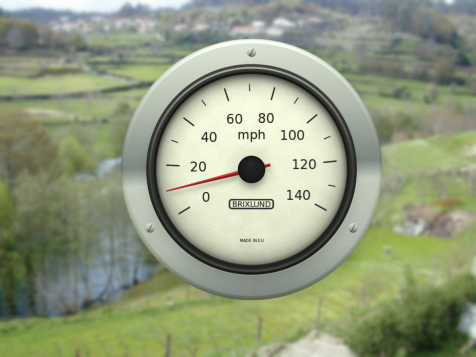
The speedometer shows 10 mph
